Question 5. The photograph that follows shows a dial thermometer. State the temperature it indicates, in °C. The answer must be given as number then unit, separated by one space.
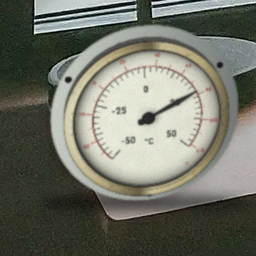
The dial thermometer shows 25 °C
